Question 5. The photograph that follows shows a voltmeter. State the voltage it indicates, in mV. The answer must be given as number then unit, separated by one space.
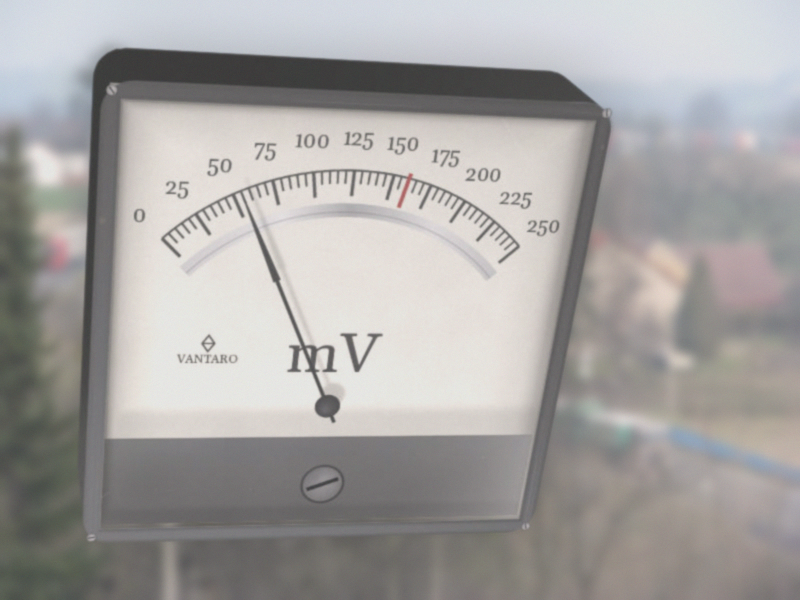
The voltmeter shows 55 mV
